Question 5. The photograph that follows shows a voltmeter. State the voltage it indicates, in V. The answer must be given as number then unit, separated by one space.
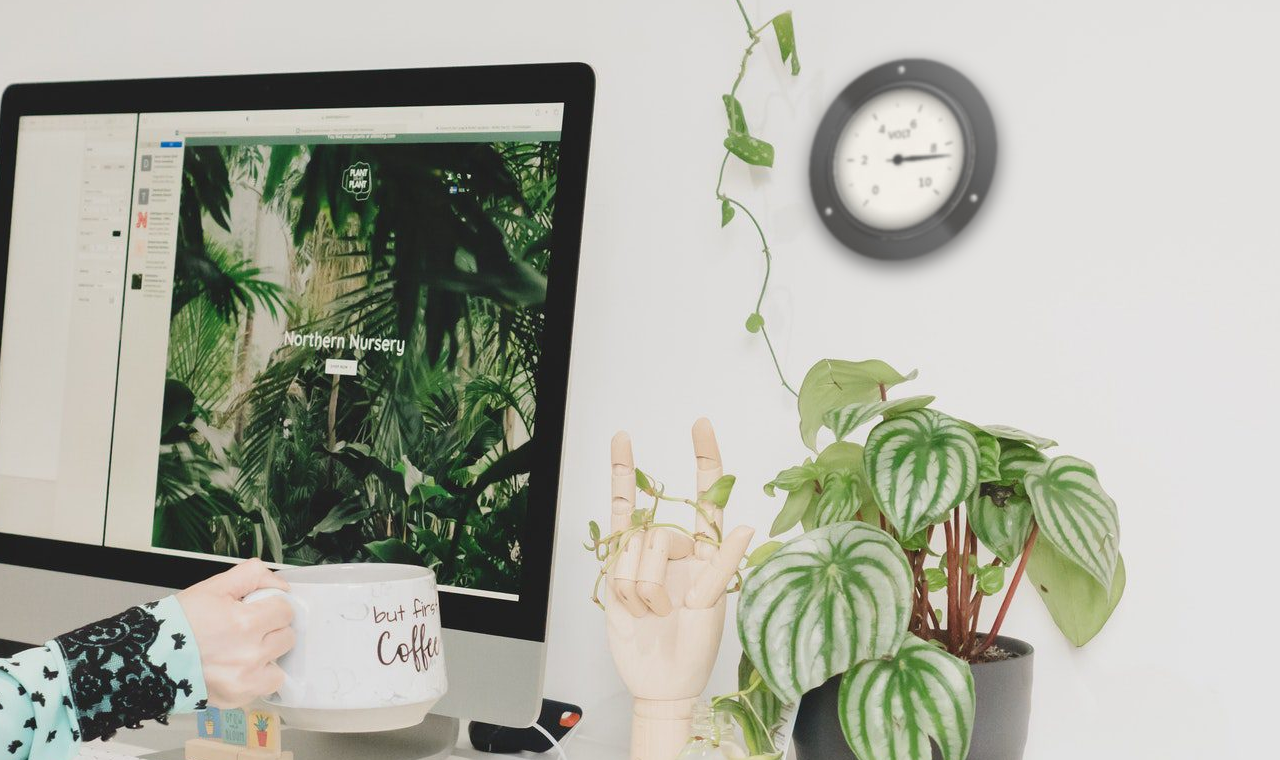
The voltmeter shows 8.5 V
